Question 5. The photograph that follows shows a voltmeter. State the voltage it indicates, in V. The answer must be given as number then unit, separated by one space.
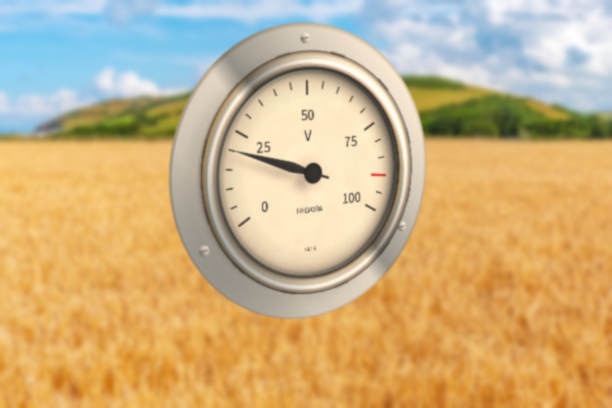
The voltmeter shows 20 V
